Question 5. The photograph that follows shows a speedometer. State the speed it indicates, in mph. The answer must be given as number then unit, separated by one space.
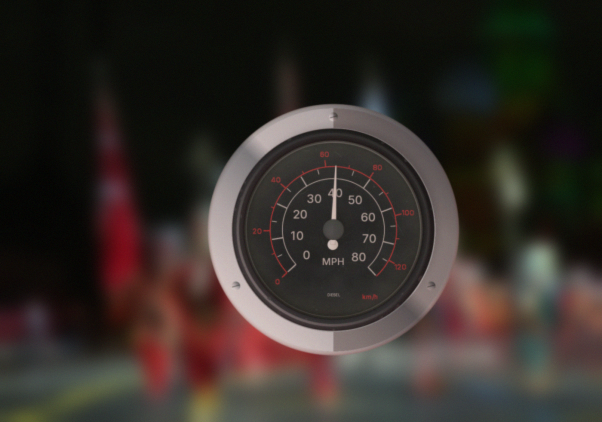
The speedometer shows 40 mph
